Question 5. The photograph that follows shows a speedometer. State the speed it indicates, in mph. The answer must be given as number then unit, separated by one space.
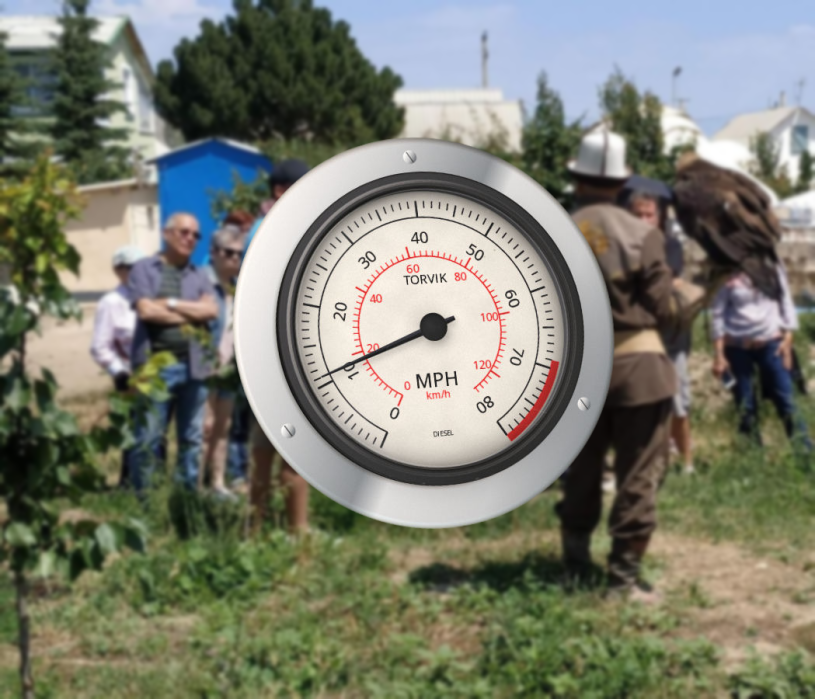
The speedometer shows 11 mph
